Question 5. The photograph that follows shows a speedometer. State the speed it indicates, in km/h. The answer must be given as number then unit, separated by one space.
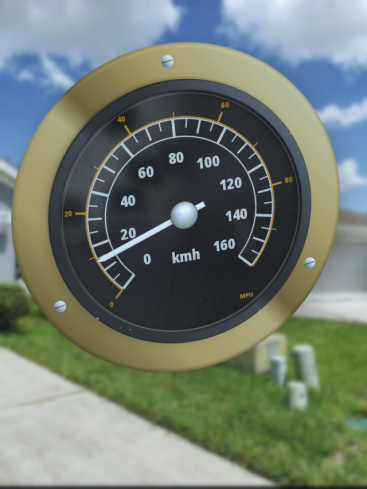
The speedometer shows 15 km/h
